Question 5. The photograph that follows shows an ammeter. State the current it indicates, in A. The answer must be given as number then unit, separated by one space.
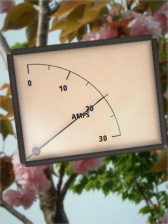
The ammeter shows 20 A
